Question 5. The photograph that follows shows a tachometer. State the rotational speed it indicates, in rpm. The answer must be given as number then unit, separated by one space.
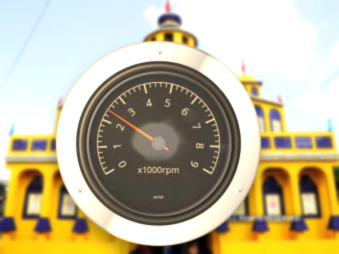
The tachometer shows 2400 rpm
